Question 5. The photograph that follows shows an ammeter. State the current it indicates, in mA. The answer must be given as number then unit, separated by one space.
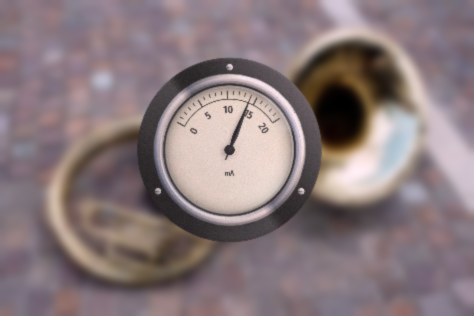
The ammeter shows 14 mA
